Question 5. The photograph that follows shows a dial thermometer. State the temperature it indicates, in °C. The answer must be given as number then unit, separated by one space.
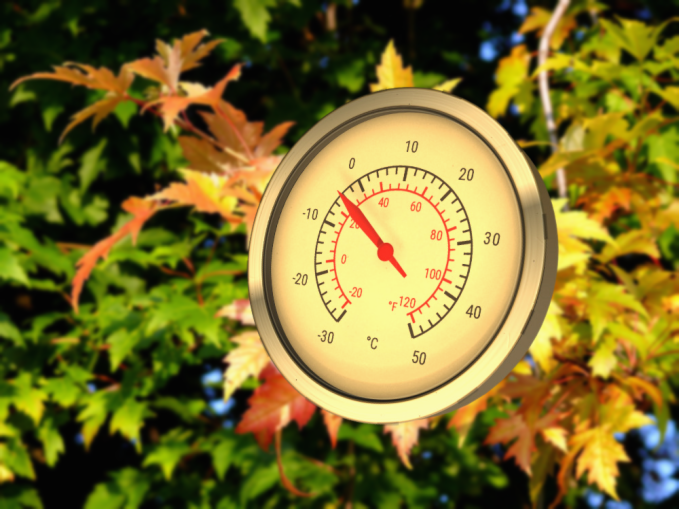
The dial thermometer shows -4 °C
